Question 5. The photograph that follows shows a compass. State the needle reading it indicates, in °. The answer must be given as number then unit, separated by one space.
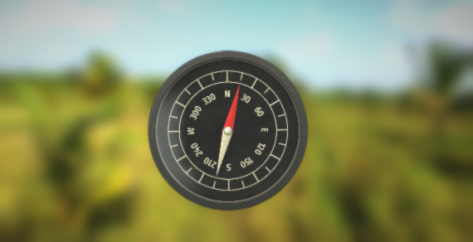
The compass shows 15 °
